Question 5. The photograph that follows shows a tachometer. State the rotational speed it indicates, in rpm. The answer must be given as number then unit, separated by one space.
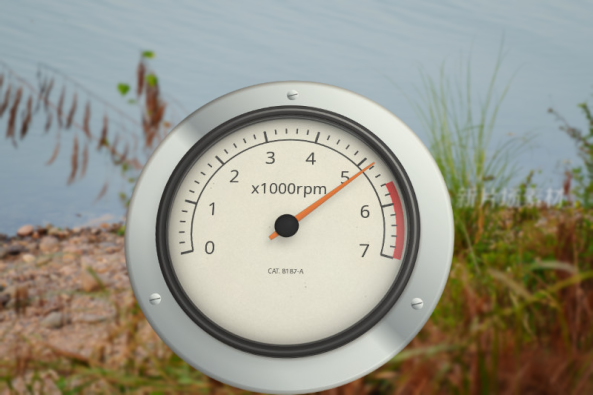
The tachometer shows 5200 rpm
